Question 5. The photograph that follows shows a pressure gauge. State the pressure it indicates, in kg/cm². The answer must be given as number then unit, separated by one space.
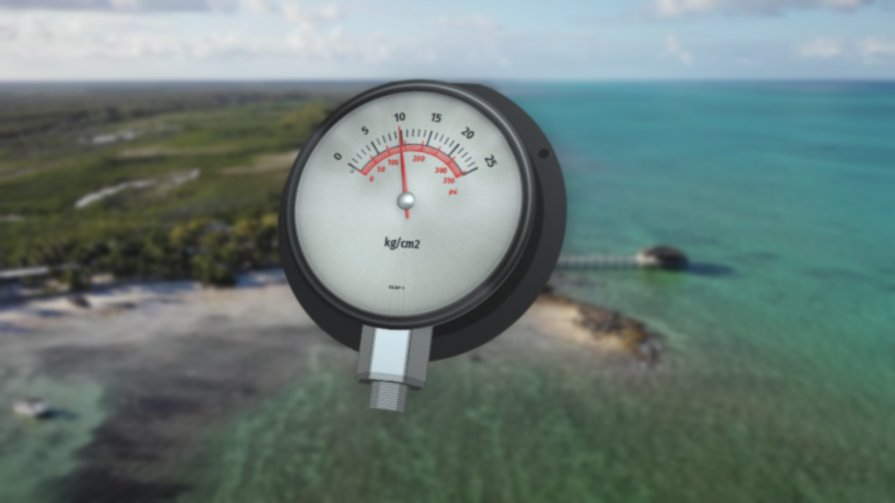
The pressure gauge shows 10 kg/cm²
